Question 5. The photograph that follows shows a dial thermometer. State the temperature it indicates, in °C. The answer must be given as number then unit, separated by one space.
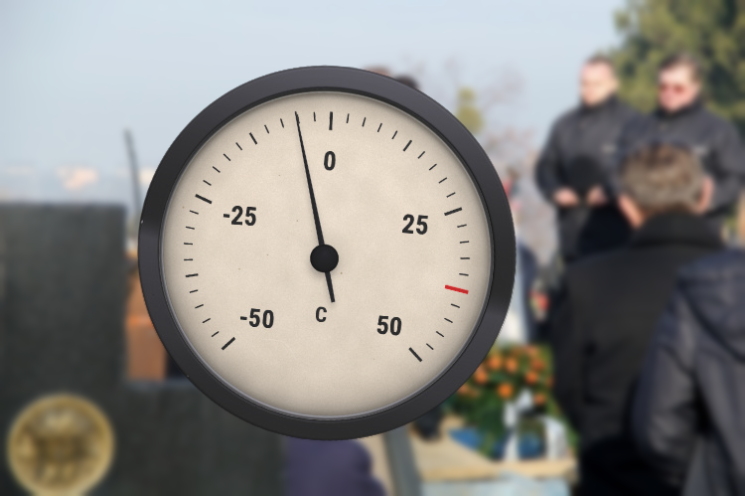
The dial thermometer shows -5 °C
